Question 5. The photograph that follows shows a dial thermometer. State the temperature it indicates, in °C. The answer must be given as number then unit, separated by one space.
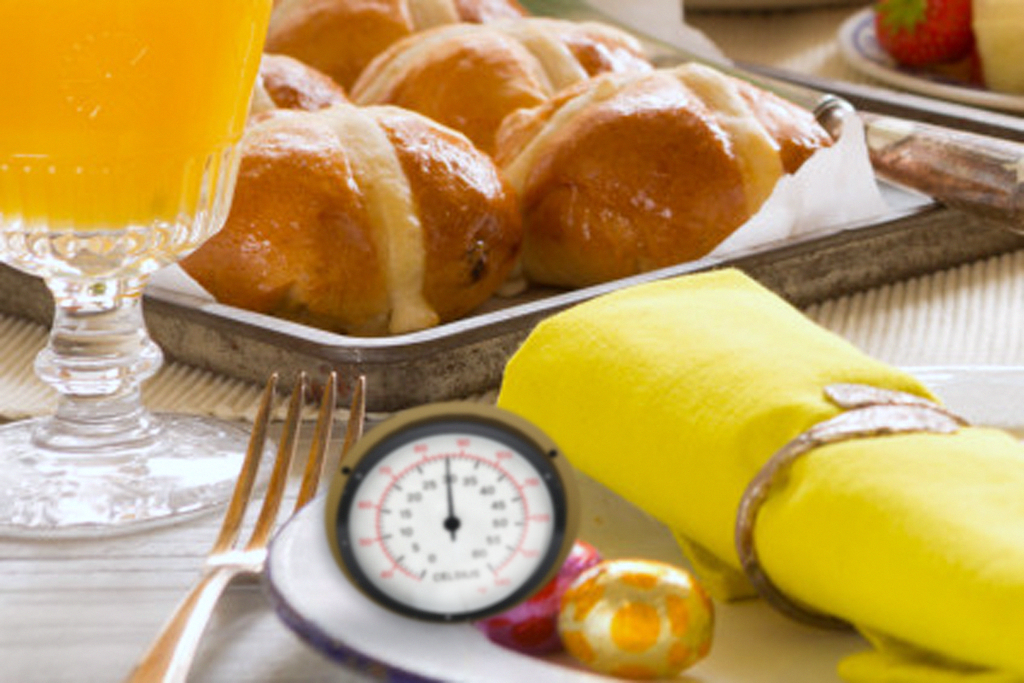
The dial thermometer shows 30 °C
